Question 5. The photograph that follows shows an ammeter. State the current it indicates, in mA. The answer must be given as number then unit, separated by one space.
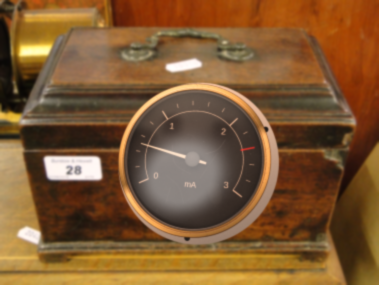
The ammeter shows 0.5 mA
